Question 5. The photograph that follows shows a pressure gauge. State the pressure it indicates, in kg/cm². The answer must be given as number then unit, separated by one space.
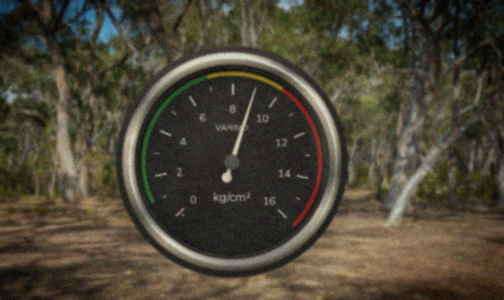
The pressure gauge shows 9 kg/cm²
